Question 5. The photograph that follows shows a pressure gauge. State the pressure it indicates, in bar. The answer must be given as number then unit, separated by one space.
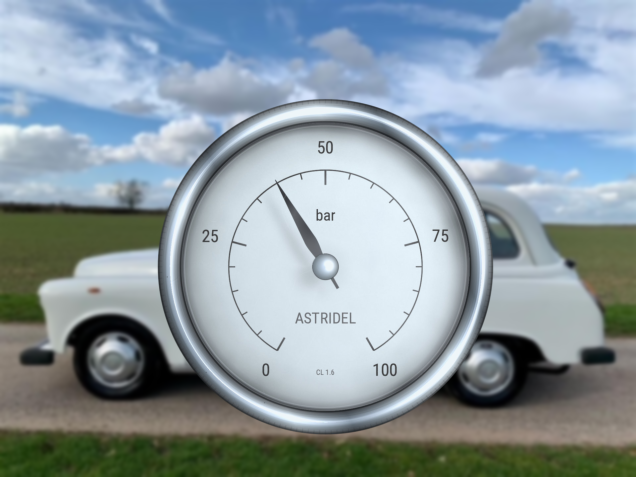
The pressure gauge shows 40 bar
